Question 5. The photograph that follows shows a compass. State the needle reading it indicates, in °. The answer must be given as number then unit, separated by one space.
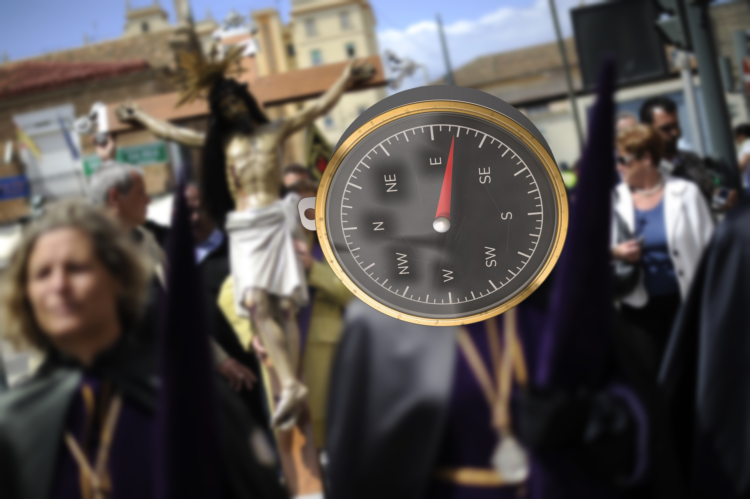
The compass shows 102.5 °
